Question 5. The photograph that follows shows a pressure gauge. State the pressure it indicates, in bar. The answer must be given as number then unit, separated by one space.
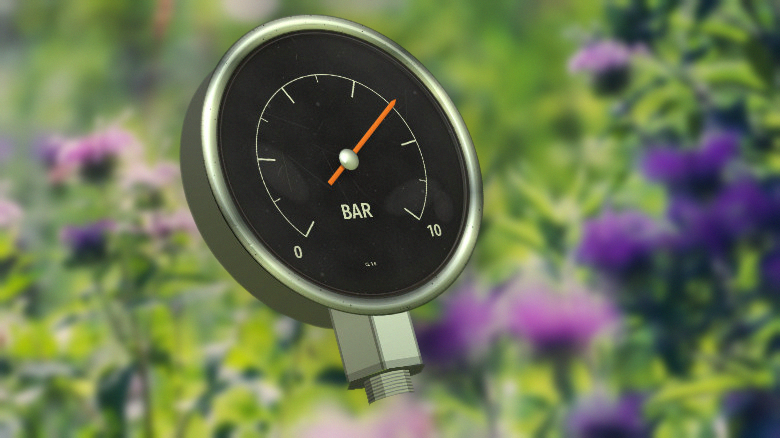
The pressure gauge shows 7 bar
